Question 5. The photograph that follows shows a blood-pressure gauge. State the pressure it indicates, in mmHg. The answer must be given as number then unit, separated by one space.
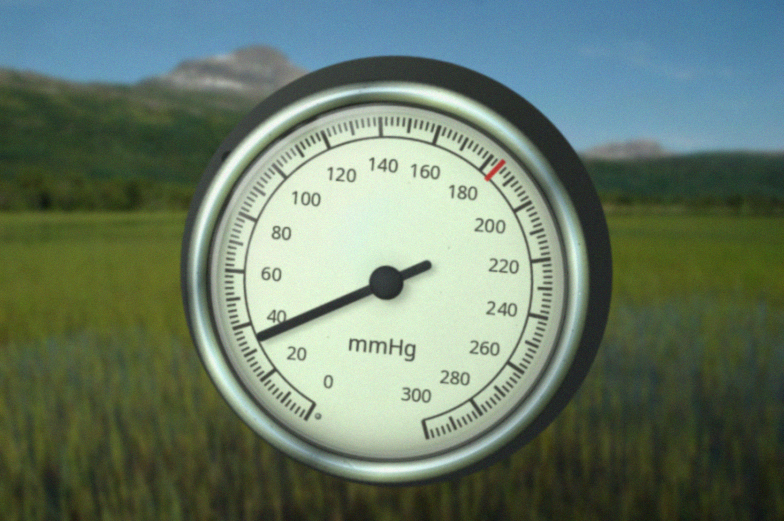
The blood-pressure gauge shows 34 mmHg
